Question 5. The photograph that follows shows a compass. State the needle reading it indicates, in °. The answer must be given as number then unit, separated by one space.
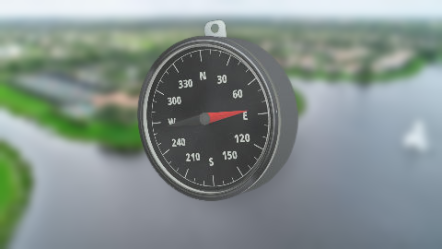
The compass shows 85 °
